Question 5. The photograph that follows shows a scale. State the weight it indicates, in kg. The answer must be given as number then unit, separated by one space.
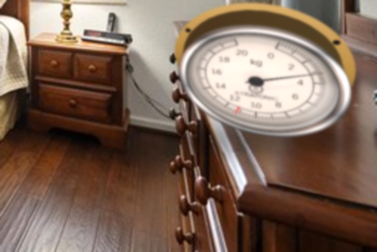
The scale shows 3 kg
